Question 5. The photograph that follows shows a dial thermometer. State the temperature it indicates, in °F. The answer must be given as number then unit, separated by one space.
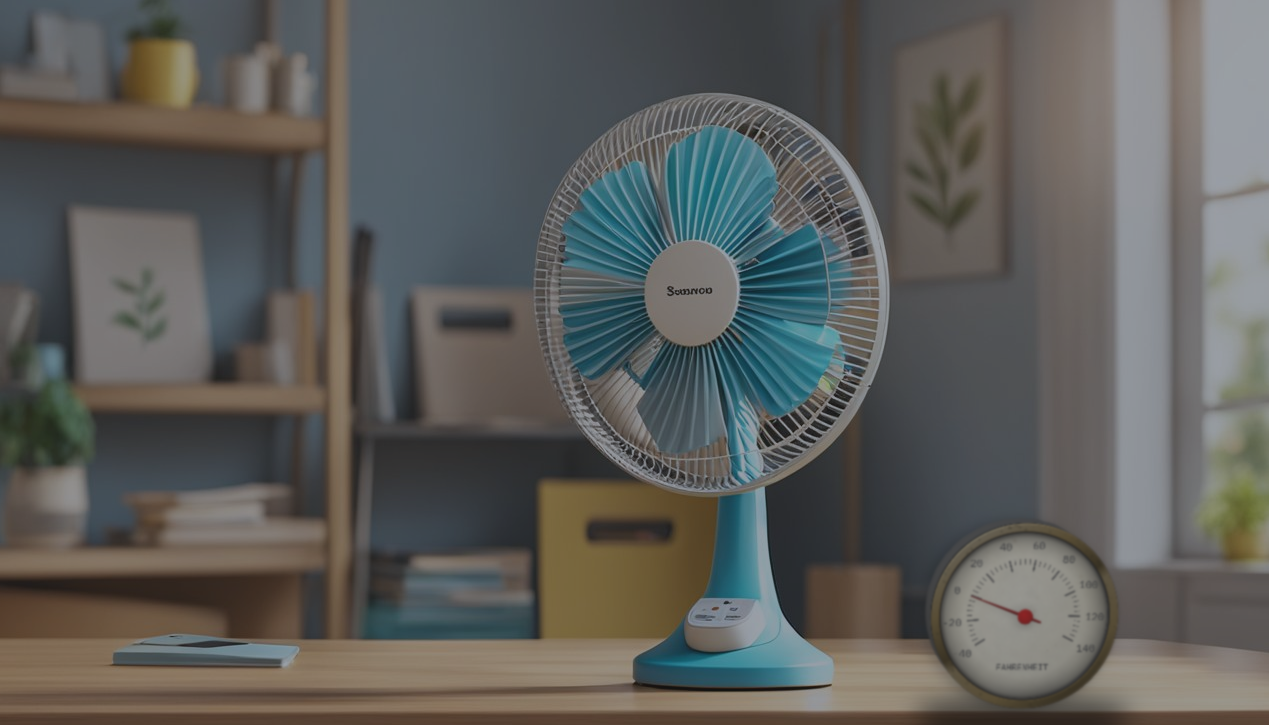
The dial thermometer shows 0 °F
